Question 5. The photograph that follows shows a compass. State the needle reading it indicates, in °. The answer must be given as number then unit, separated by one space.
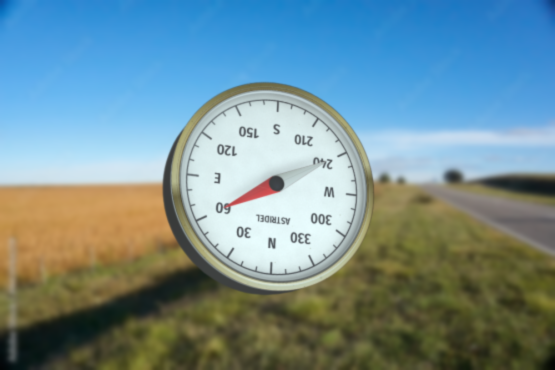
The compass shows 60 °
